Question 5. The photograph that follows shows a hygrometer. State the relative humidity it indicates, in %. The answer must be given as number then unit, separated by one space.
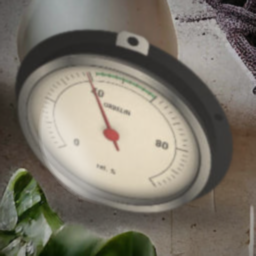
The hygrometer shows 40 %
